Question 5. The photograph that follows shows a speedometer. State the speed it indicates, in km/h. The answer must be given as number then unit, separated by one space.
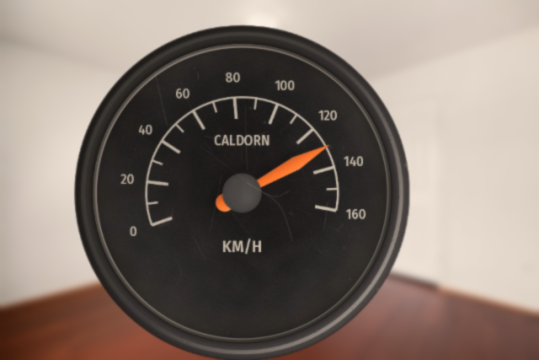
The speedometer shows 130 km/h
